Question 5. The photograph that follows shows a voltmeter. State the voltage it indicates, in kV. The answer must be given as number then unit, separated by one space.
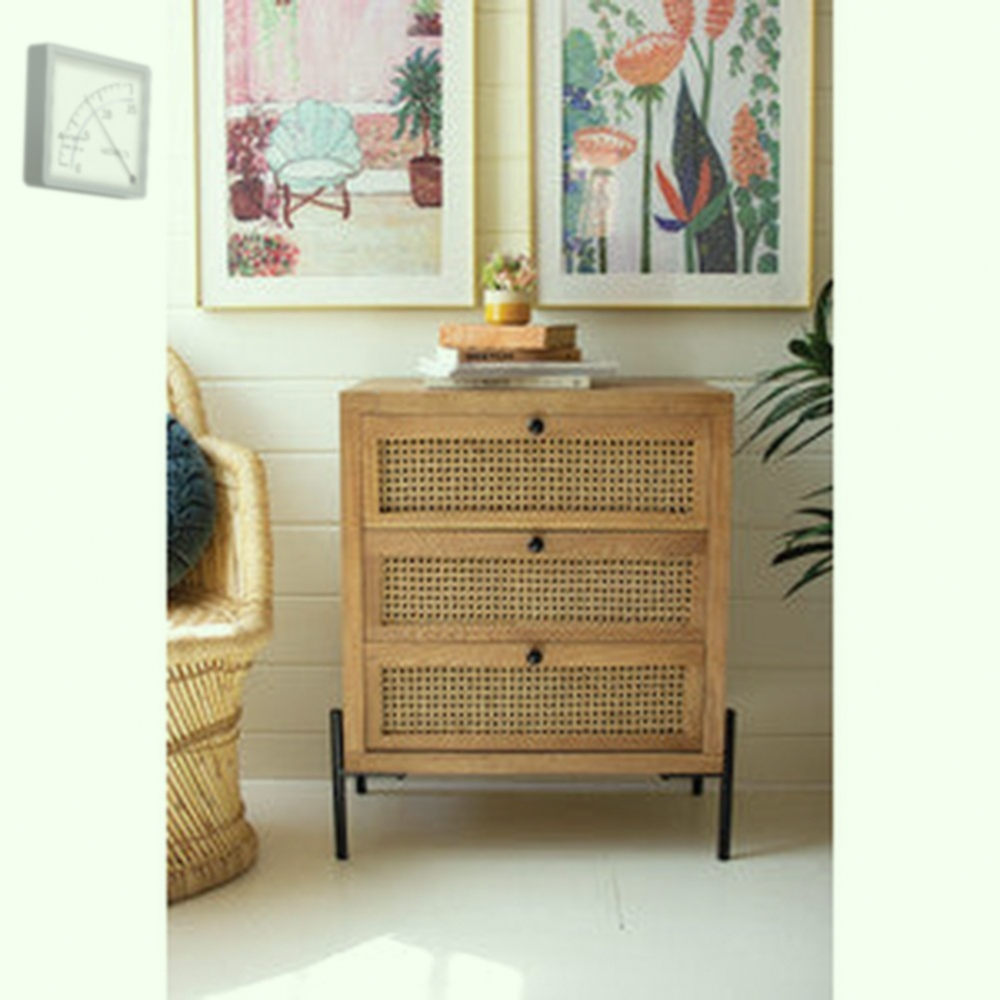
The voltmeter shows 8 kV
